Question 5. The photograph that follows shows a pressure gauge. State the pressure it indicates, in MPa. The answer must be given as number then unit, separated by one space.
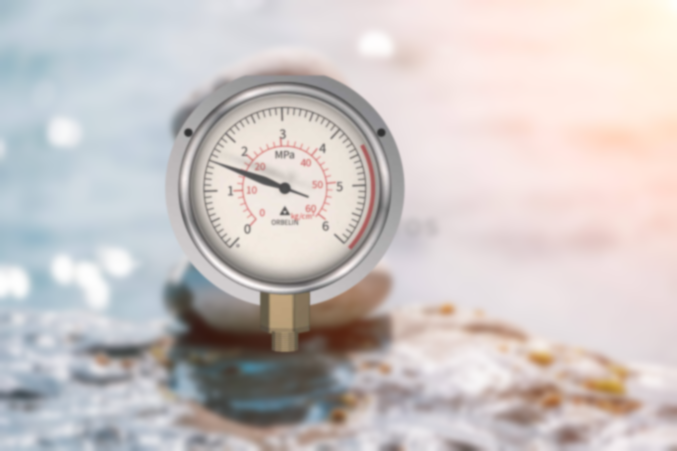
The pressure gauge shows 1.5 MPa
